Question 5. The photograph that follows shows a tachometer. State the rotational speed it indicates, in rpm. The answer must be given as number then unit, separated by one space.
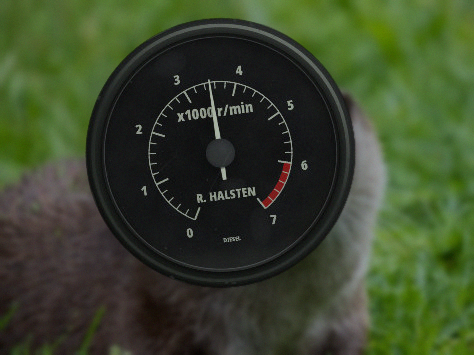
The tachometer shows 3500 rpm
